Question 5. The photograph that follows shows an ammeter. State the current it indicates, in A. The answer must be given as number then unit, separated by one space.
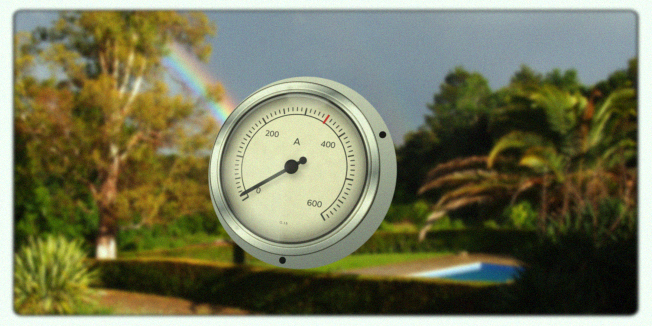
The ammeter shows 10 A
